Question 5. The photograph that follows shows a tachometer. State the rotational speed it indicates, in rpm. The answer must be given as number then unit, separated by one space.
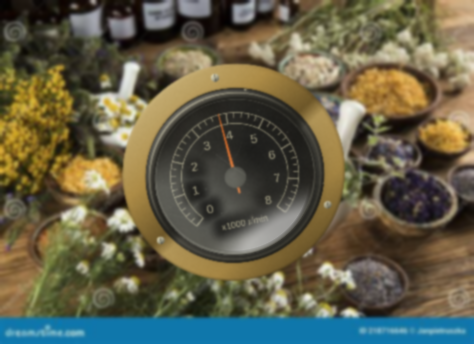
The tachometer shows 3800 rpm
